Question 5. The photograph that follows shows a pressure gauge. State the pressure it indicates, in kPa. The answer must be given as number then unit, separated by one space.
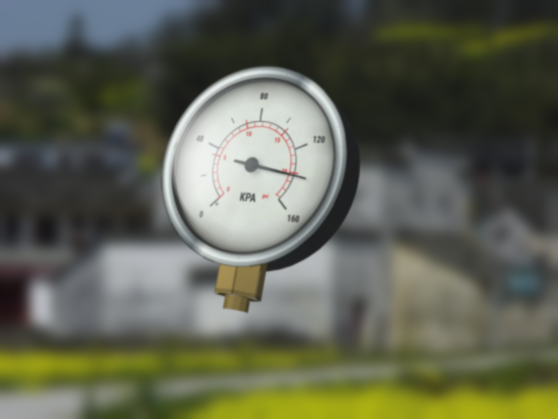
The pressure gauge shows 140 kPa
